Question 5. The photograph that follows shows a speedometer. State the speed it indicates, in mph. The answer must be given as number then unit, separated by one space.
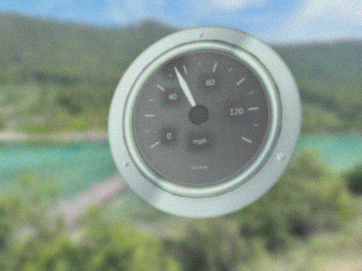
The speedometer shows 55 mph
